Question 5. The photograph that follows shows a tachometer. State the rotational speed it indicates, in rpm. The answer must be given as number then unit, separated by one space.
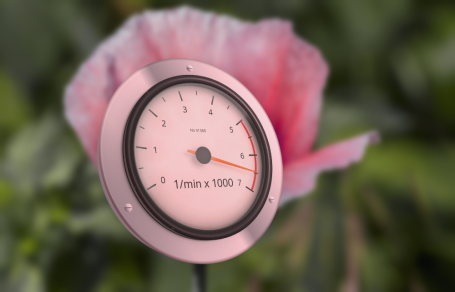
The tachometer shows 6500 rpm
